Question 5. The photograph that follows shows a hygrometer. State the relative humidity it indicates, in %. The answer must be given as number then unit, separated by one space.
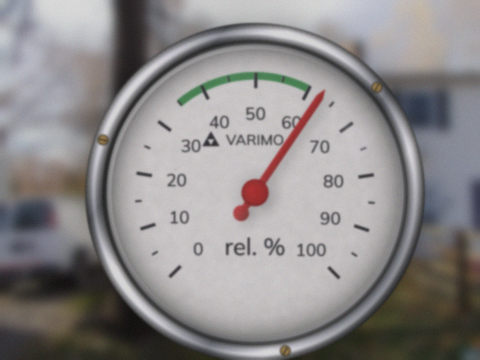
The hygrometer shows 62.5 %
